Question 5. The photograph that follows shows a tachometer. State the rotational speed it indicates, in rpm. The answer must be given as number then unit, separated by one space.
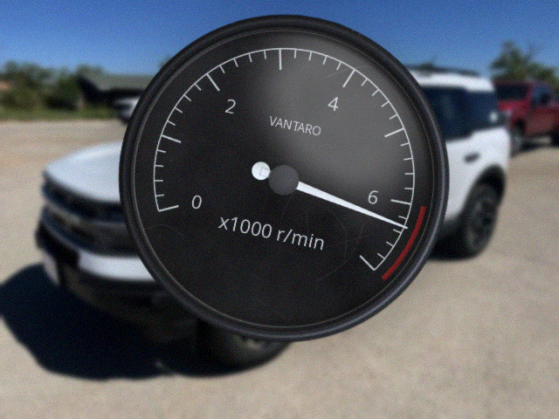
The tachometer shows 6300 rpm
